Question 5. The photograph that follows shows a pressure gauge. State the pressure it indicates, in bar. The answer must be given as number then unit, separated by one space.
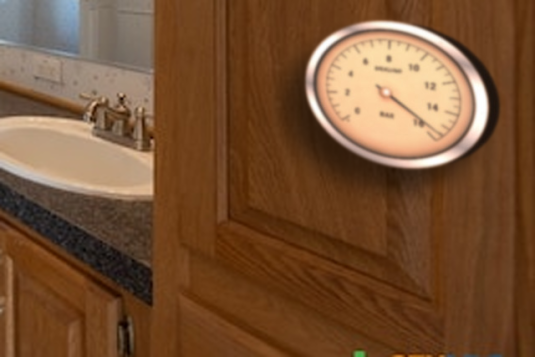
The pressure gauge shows 15.5 bar
